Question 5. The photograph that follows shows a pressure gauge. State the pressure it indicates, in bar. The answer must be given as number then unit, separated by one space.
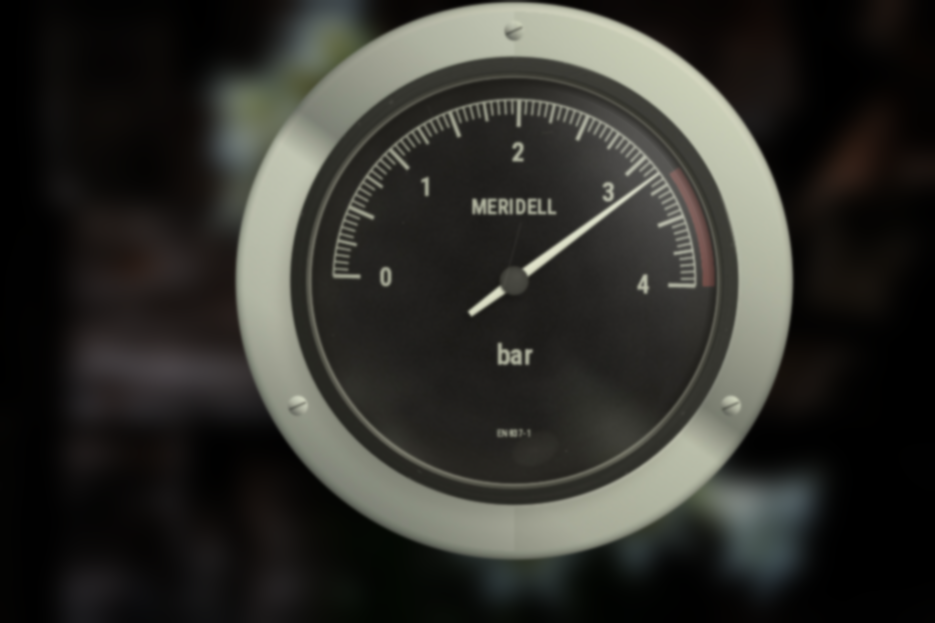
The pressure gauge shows 3.15 bar
